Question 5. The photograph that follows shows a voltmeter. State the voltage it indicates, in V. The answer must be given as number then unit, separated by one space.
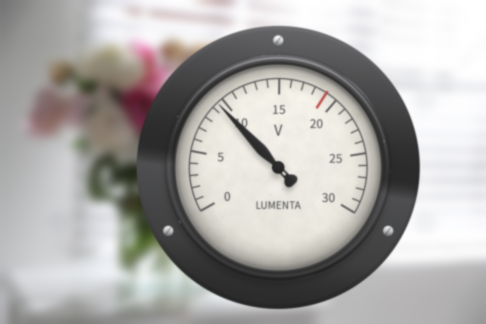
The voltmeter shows 9.5 V
